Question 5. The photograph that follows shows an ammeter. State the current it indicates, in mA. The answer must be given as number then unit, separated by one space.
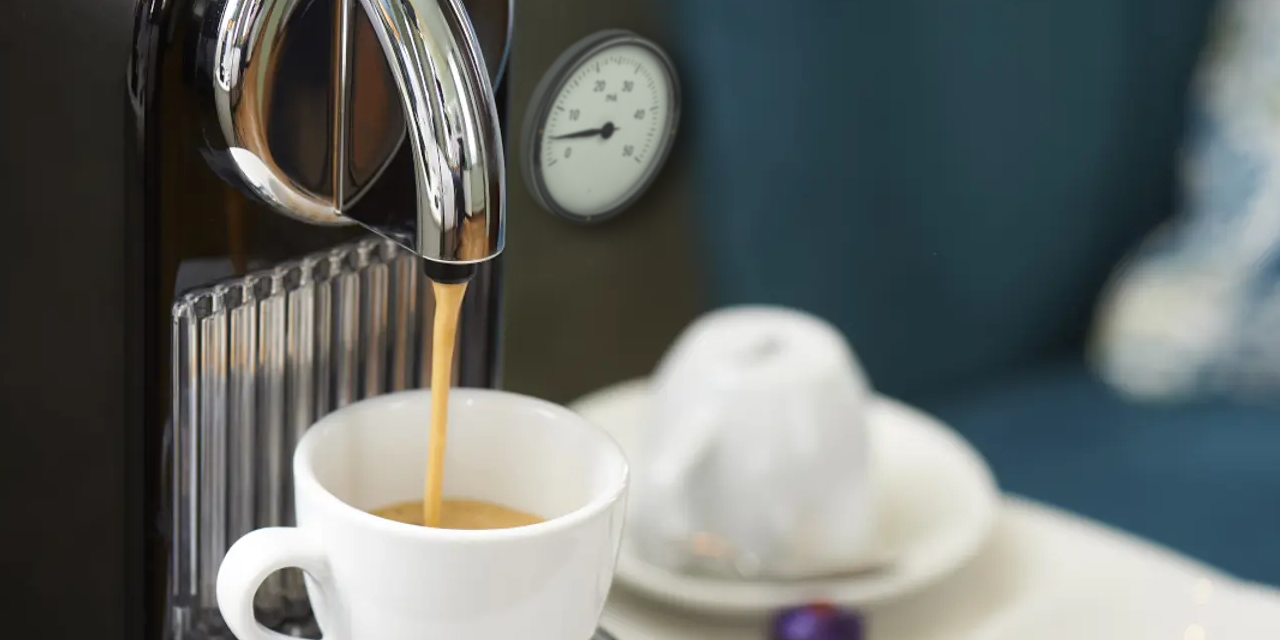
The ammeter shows 5 mA
